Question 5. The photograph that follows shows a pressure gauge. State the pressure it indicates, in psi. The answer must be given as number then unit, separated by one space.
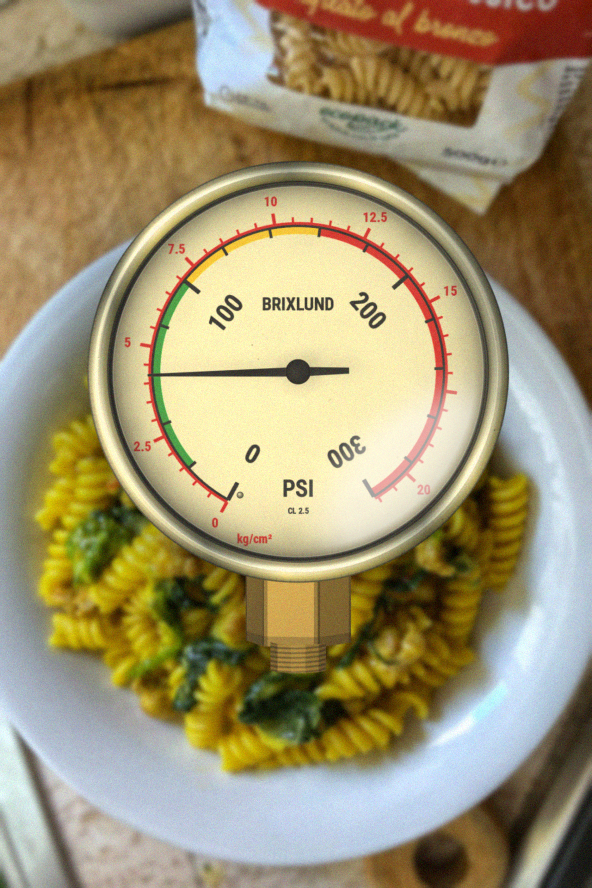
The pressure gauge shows 60 psi
